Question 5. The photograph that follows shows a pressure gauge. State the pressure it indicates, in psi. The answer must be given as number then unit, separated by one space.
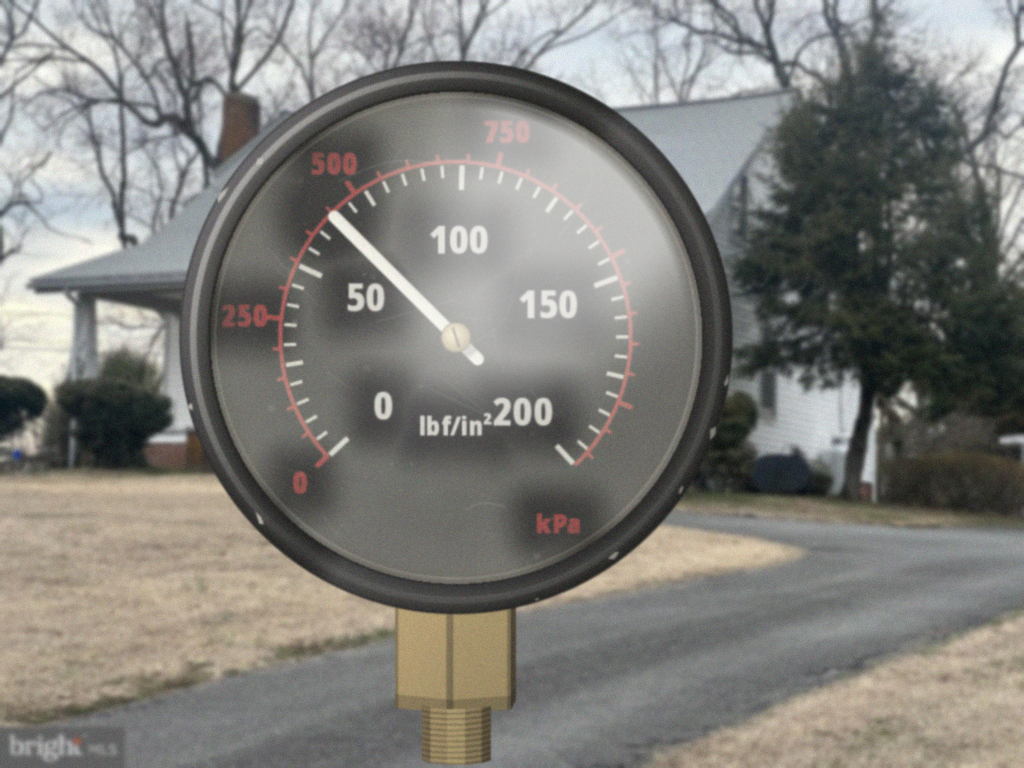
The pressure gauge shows 65 psi
